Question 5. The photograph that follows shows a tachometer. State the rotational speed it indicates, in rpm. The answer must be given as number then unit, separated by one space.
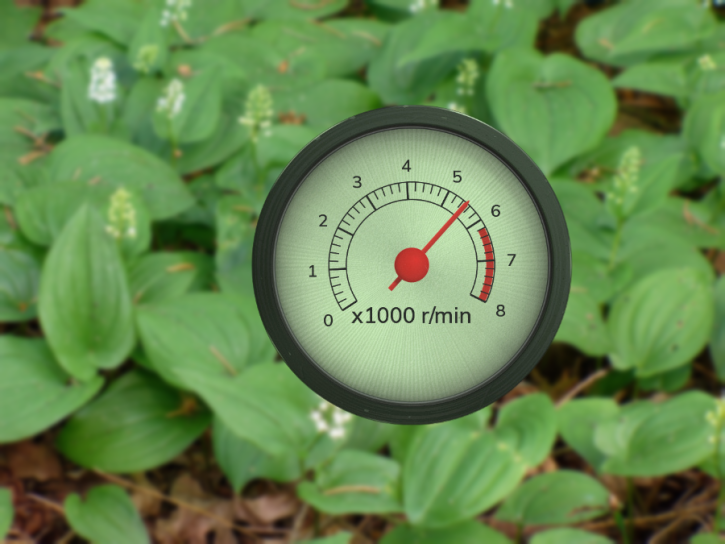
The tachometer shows 5500 rpm
